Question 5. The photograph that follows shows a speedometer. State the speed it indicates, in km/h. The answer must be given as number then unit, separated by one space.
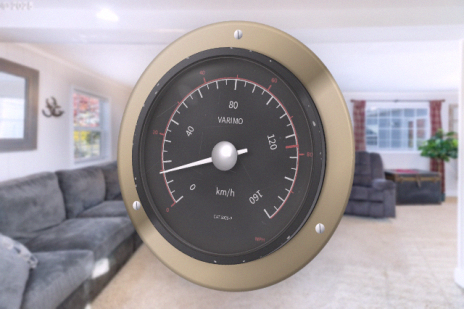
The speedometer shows 15 km/h
